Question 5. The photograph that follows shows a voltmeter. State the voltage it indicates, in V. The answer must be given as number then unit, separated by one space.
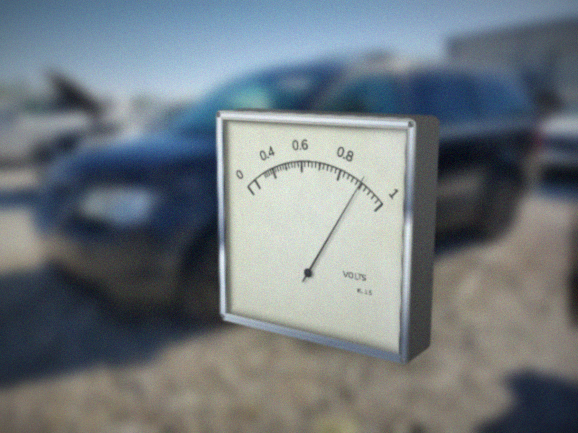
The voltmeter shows 0.9 V
